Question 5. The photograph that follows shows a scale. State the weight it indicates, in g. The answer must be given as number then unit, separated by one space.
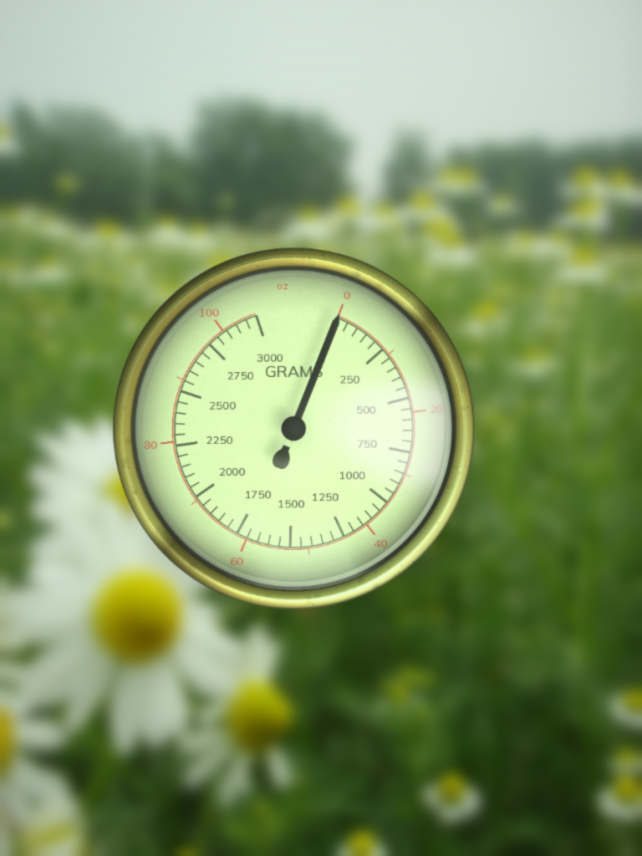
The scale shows 0 g
